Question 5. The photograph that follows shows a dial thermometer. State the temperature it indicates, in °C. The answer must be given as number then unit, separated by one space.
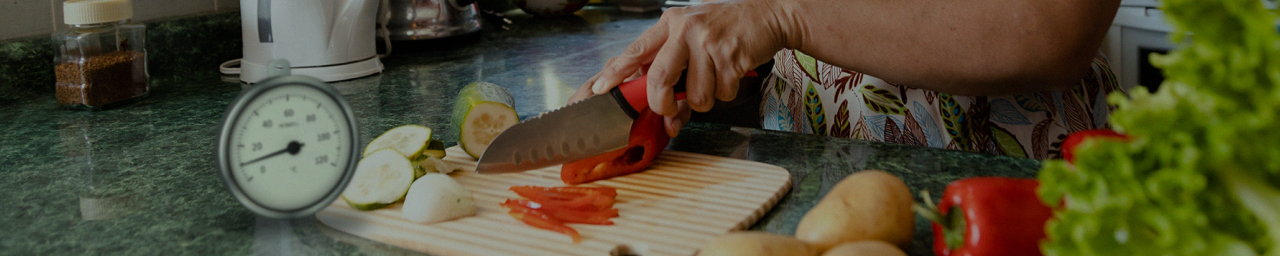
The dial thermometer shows 10 °C
